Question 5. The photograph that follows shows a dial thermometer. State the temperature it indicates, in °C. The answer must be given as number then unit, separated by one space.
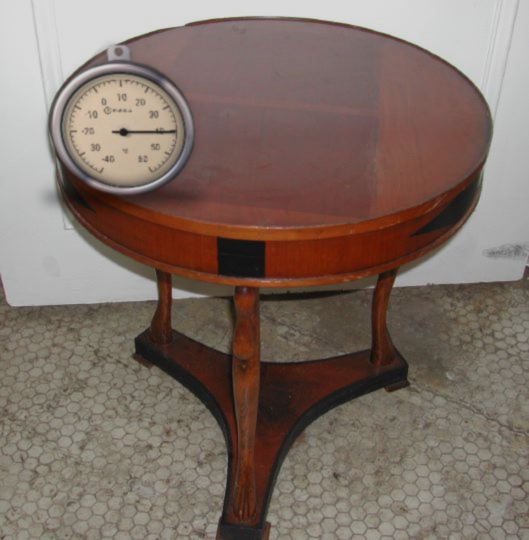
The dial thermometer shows 40 °C
